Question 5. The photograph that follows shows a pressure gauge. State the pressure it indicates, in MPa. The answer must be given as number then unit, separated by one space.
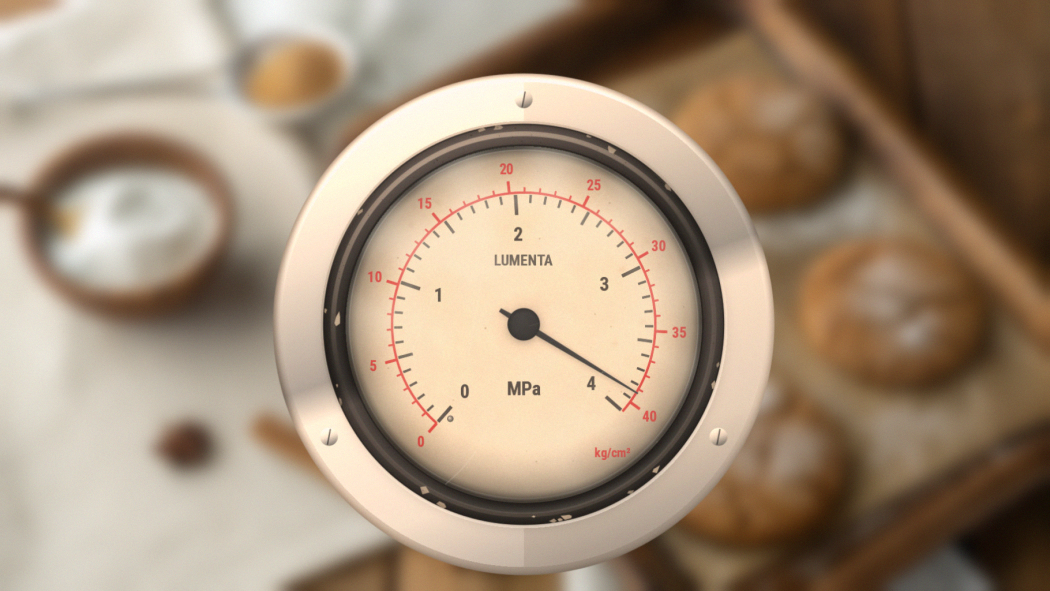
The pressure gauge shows 3.85 MPa
